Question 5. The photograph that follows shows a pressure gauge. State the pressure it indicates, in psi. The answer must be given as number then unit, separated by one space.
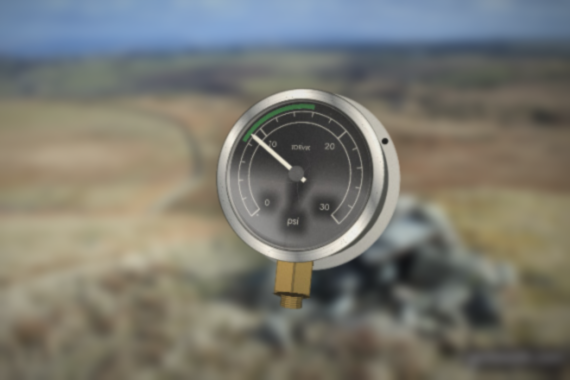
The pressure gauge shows 9 psi
